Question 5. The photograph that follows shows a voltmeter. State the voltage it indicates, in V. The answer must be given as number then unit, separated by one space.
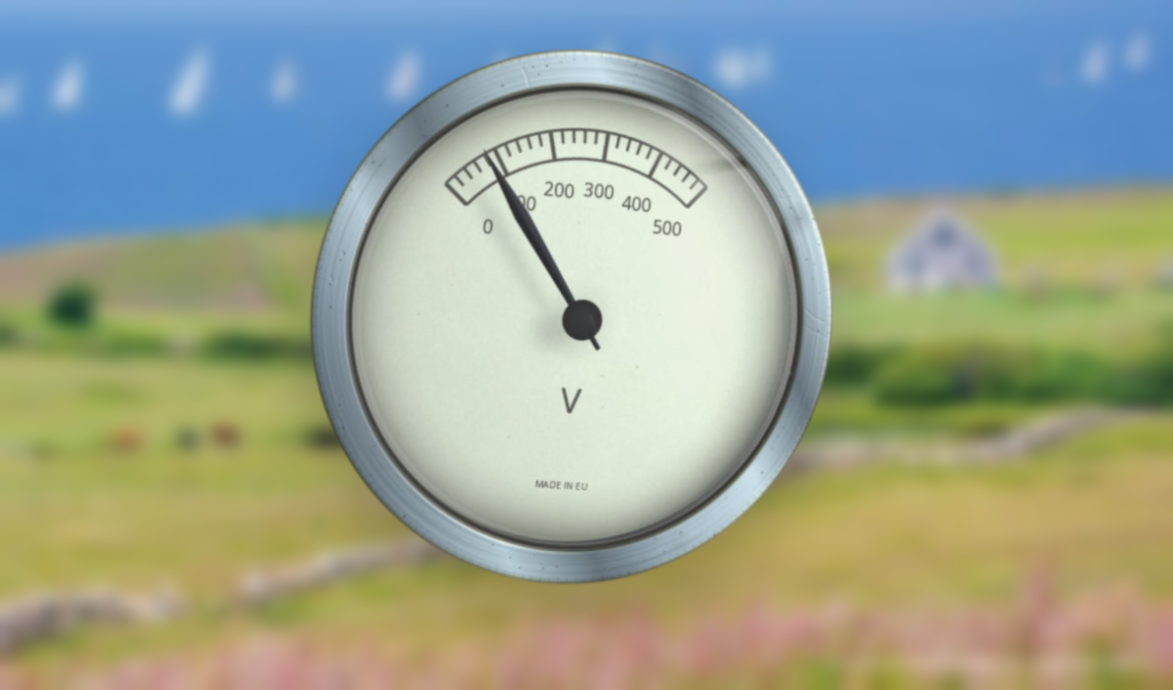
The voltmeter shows 80 V
